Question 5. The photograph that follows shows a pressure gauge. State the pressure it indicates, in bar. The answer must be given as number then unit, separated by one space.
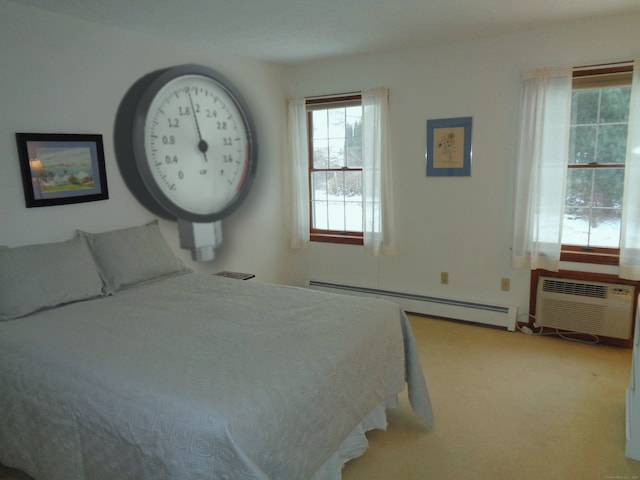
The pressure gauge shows 1.8 bar
